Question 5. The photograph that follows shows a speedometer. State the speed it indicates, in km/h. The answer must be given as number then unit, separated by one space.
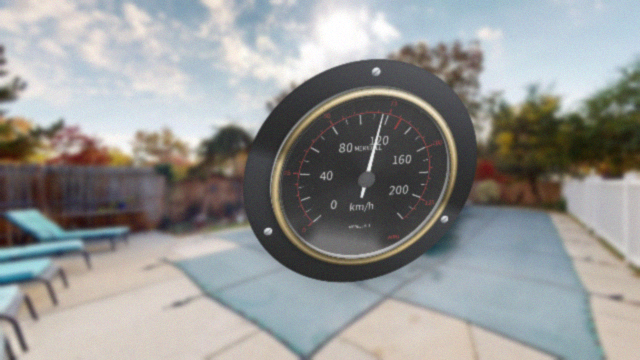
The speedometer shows 115 km/h
